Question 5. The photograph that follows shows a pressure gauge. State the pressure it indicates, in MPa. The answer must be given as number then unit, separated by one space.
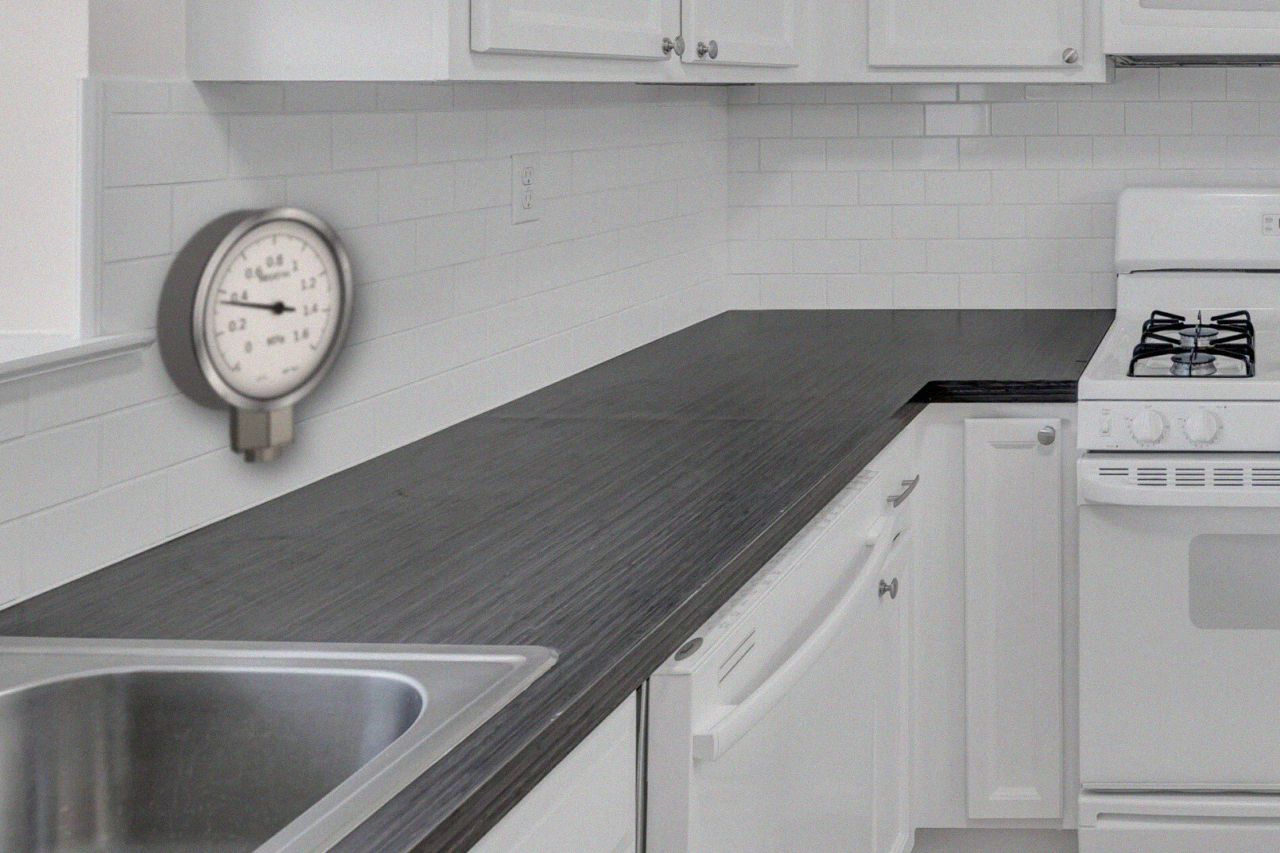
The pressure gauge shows 0.35 MPa
